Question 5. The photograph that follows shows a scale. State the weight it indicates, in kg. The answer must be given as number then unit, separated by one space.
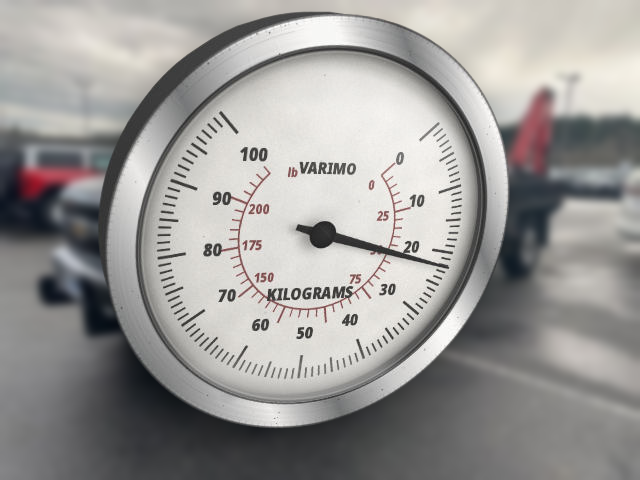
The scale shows 22 kg
